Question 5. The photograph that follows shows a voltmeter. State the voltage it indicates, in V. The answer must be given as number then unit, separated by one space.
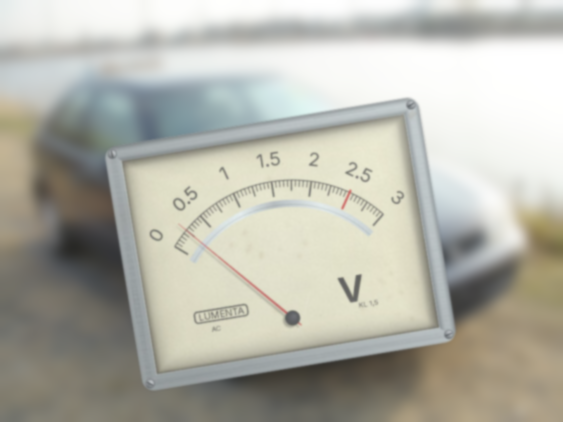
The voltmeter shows 0.25 V
